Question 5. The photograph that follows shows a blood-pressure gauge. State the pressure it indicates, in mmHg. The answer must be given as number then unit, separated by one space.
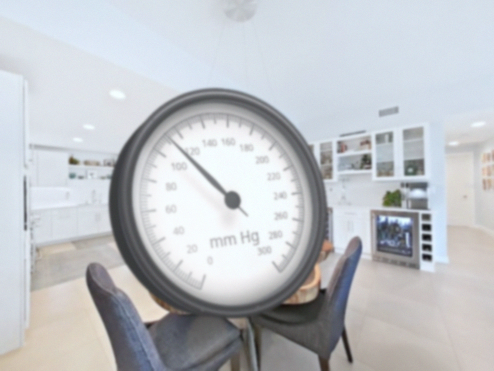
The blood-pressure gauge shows 110 mmHg
